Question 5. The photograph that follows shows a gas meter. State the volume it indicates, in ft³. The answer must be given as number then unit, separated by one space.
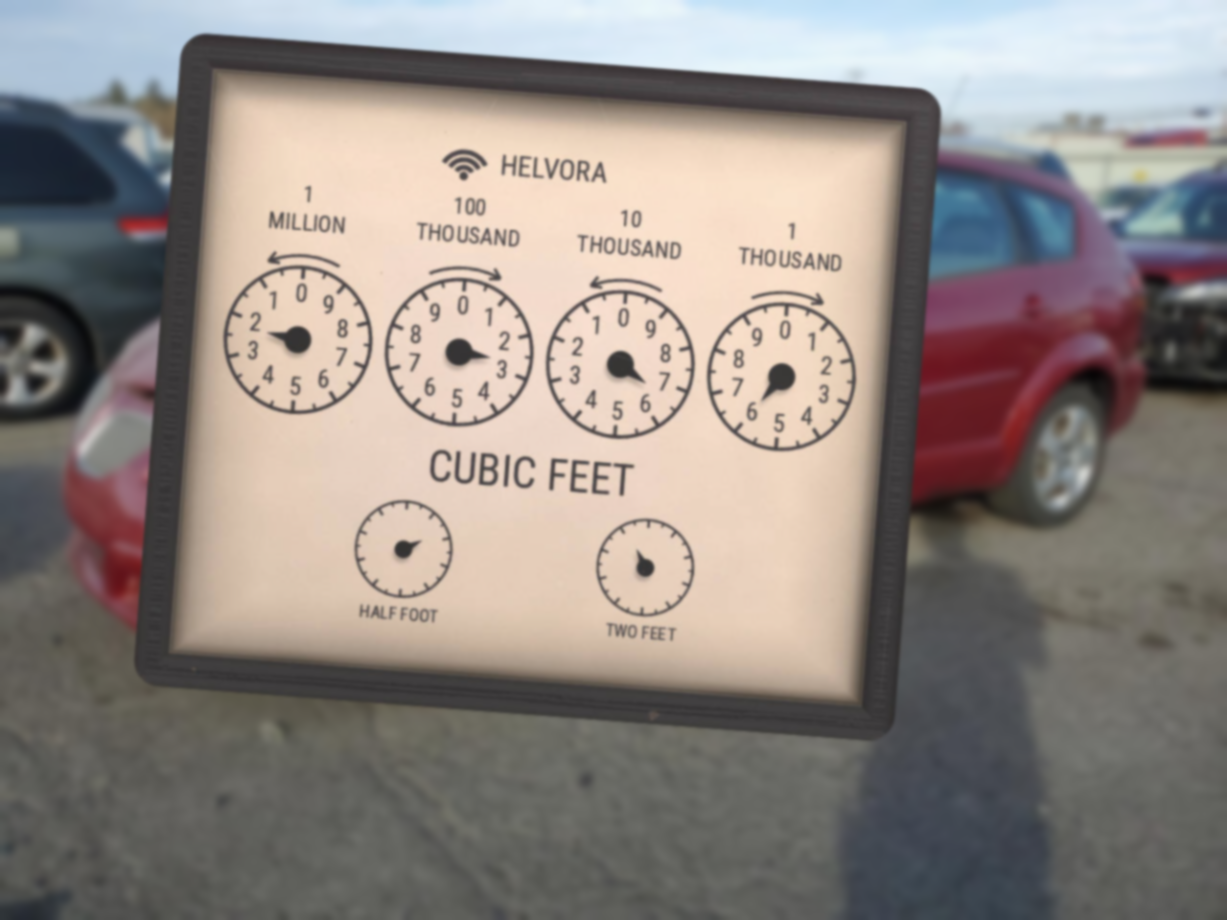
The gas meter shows 226600 ft³
